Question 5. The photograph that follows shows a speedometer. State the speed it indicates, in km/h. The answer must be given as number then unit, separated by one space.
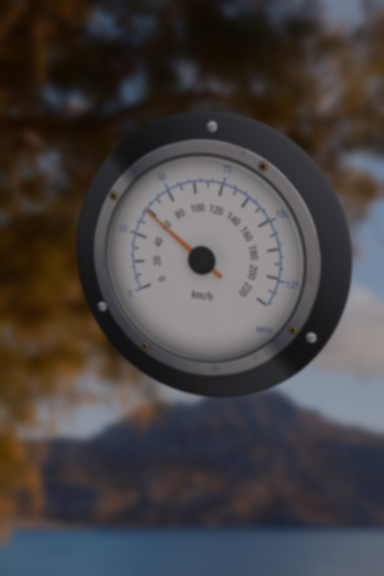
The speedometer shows 60 km/h
